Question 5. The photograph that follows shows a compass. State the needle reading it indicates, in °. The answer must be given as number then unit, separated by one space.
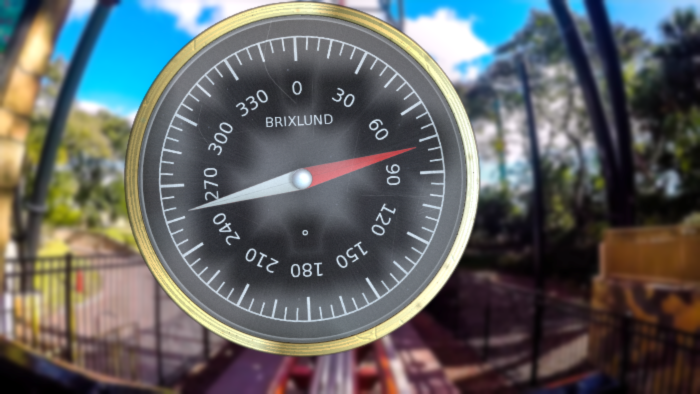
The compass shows 77.5 °
